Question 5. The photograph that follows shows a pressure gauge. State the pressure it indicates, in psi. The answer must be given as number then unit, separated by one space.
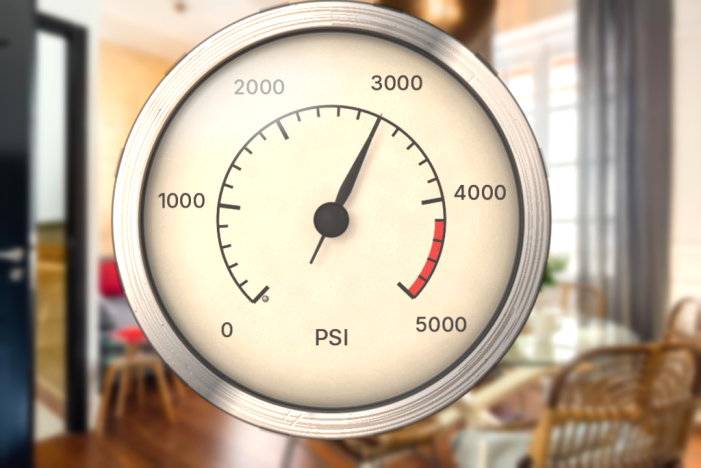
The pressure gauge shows 3000 psi
